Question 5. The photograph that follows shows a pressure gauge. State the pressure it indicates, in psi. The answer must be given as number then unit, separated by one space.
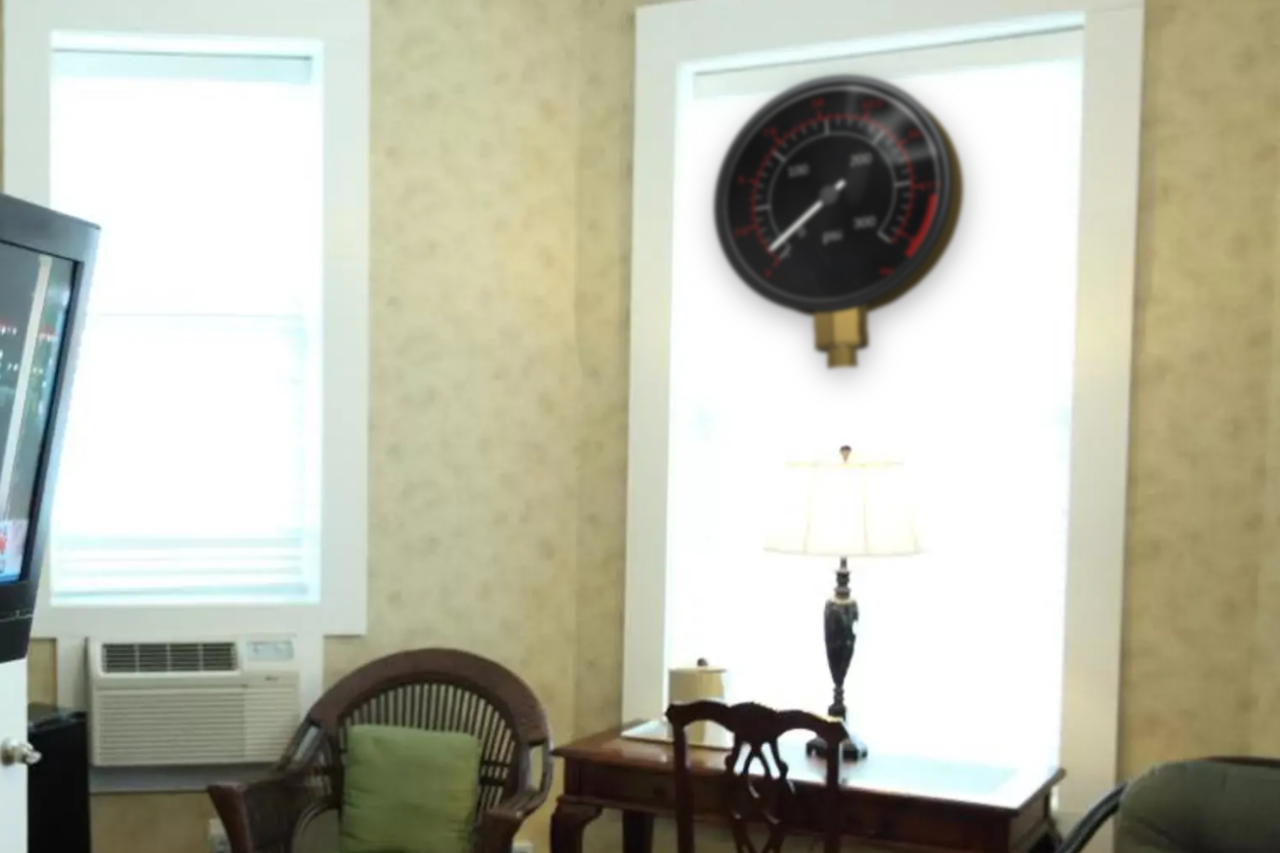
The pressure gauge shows 10 psi
